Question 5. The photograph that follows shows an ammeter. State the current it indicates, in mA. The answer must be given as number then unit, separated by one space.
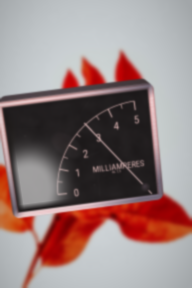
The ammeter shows 3 mA
